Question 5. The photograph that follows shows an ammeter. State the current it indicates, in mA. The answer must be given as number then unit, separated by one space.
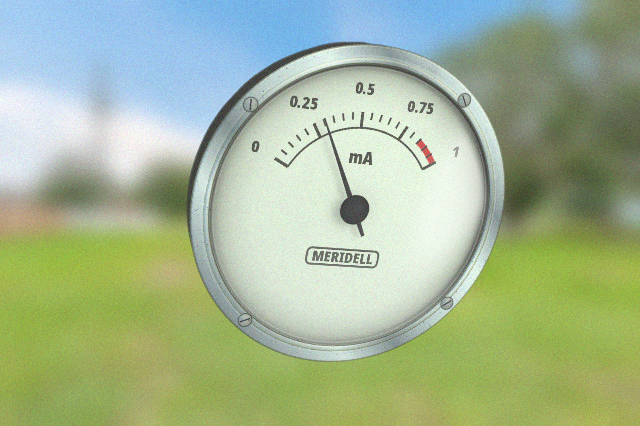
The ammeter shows 0.3 mA
